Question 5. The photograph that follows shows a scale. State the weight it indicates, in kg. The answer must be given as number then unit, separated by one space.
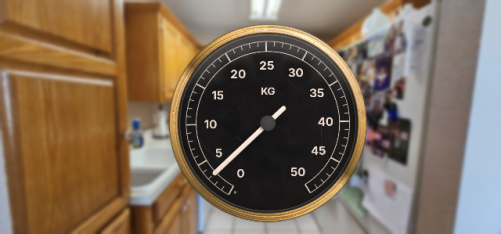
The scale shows 3 kg
